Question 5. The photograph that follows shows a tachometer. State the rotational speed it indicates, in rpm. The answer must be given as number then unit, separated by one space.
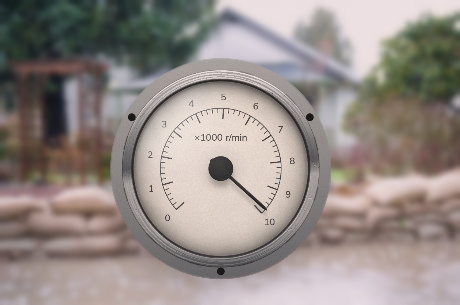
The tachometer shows 9800 rpm
